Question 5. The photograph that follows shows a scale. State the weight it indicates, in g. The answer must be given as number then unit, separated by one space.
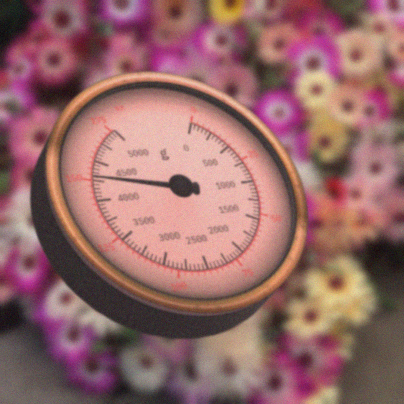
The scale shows 4250 g
